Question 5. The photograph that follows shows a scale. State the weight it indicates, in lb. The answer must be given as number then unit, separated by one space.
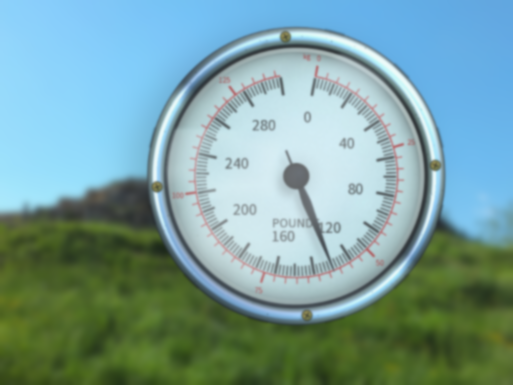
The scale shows 130 lb
